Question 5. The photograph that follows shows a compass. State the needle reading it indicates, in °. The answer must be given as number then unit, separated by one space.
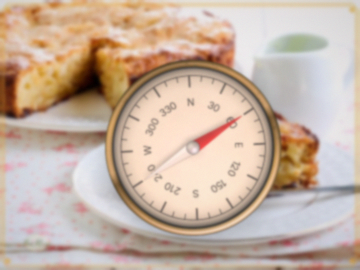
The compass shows 60 °
